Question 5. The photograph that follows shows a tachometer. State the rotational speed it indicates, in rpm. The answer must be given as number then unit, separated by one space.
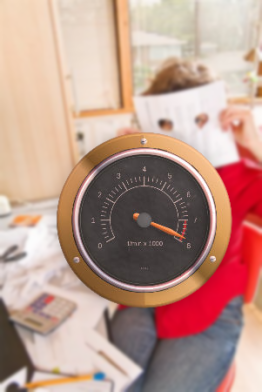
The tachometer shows 7800 rpm
